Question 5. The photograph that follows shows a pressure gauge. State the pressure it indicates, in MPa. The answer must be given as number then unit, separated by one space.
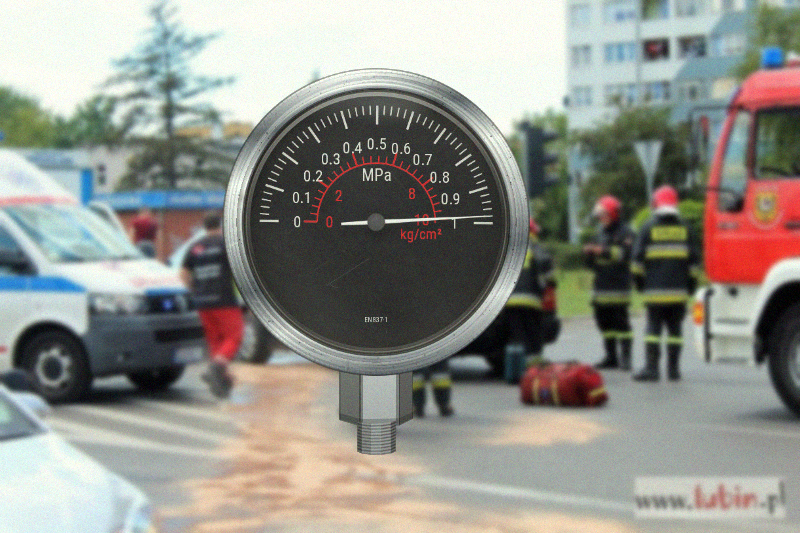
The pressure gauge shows 0.98 MPa
